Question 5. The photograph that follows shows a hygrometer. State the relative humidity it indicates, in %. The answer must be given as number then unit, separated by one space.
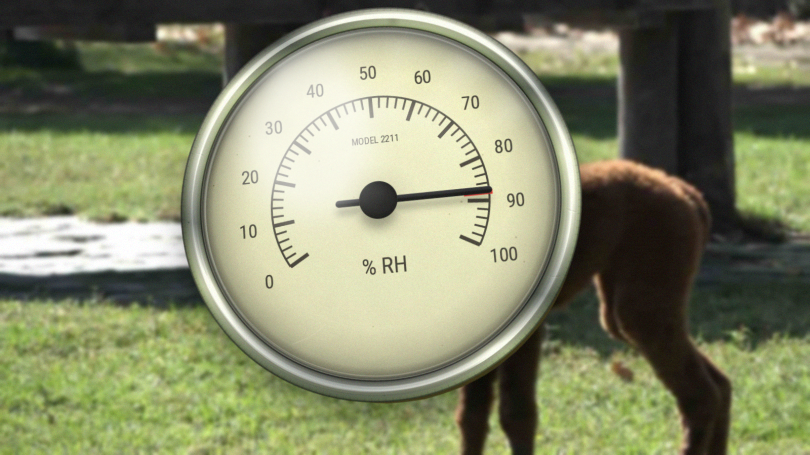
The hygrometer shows 88 %
